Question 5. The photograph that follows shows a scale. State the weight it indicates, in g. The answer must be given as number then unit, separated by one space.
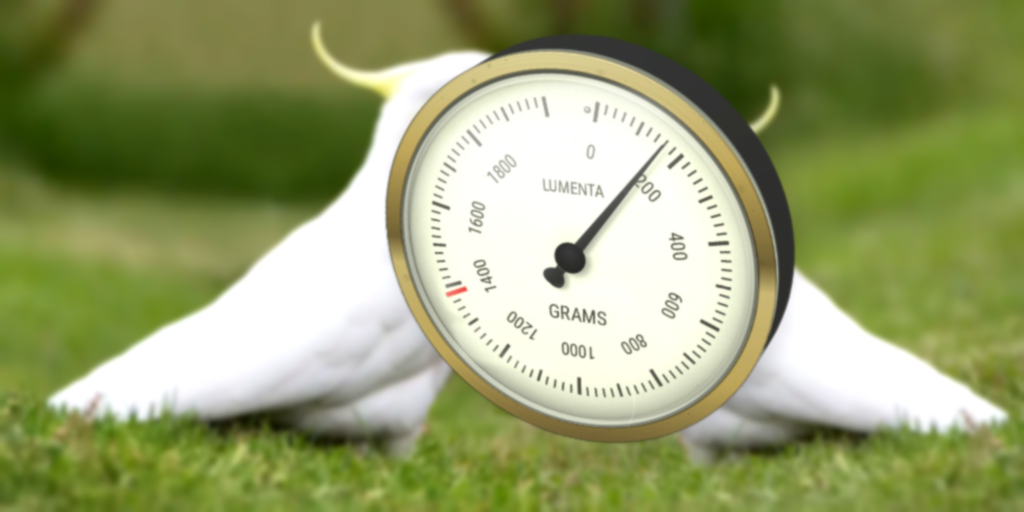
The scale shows 160 g
